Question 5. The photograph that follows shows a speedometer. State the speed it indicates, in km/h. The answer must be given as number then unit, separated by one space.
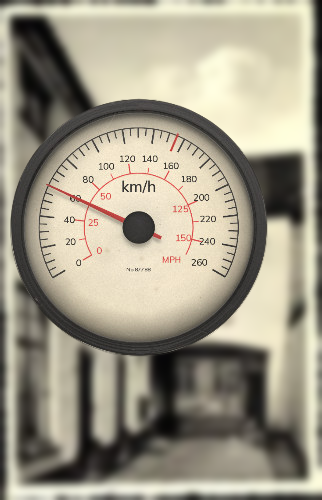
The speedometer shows 60 km/h
